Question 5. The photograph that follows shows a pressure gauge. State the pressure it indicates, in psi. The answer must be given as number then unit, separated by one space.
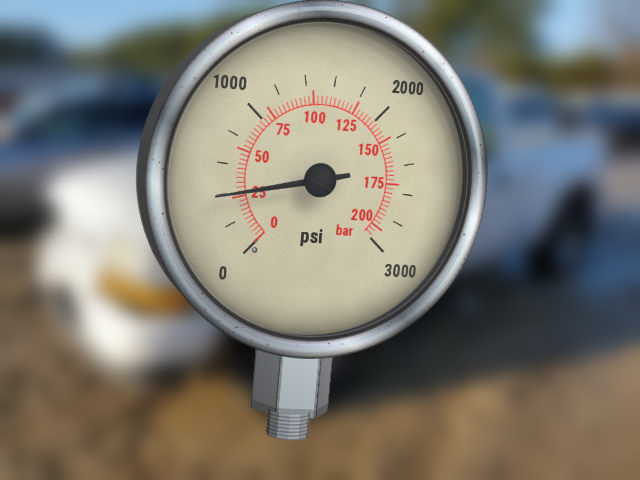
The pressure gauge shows 400 psi
